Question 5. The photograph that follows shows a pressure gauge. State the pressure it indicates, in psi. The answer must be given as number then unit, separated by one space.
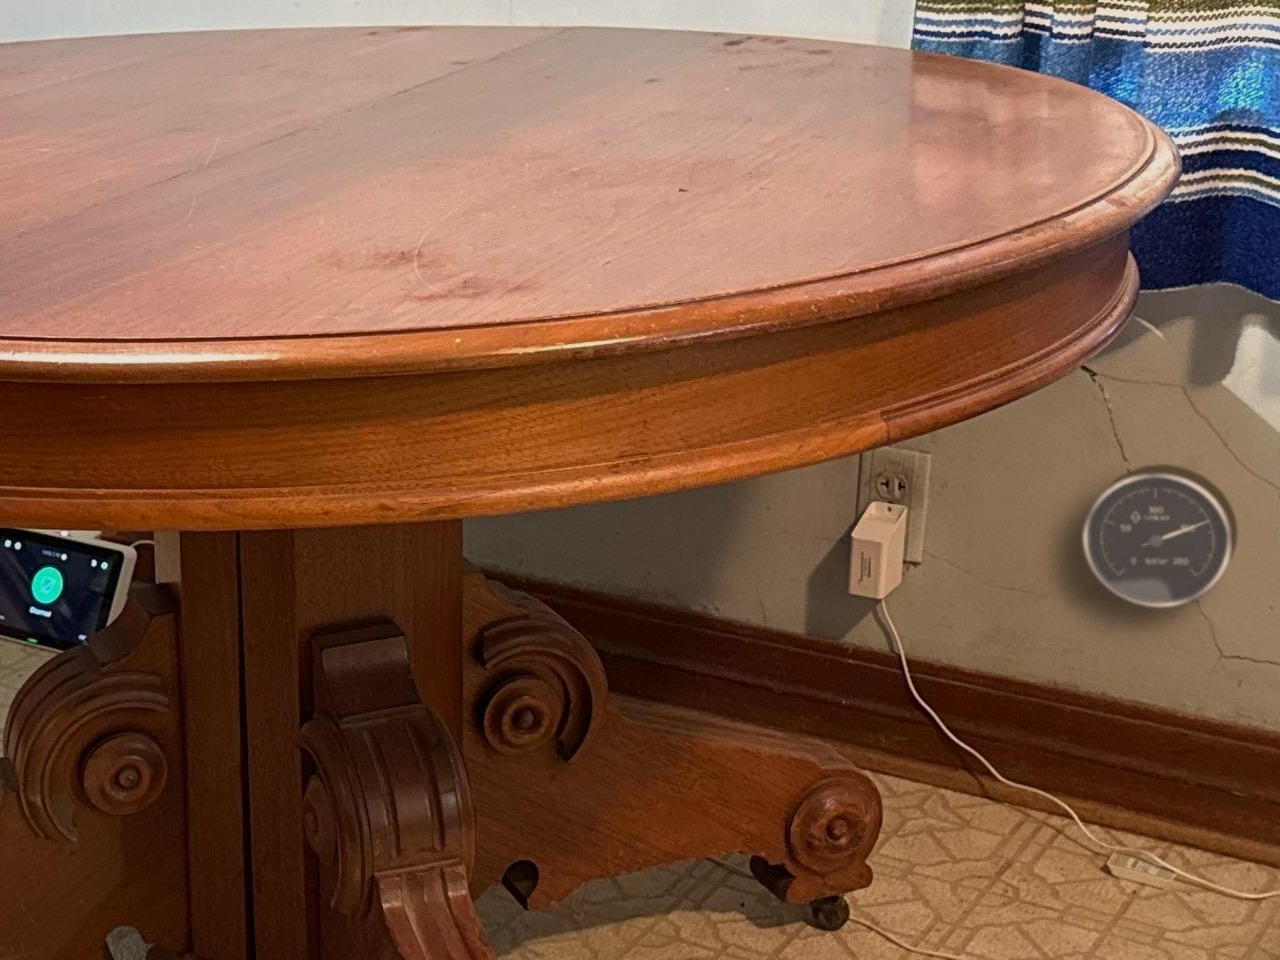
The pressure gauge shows 150 psi
